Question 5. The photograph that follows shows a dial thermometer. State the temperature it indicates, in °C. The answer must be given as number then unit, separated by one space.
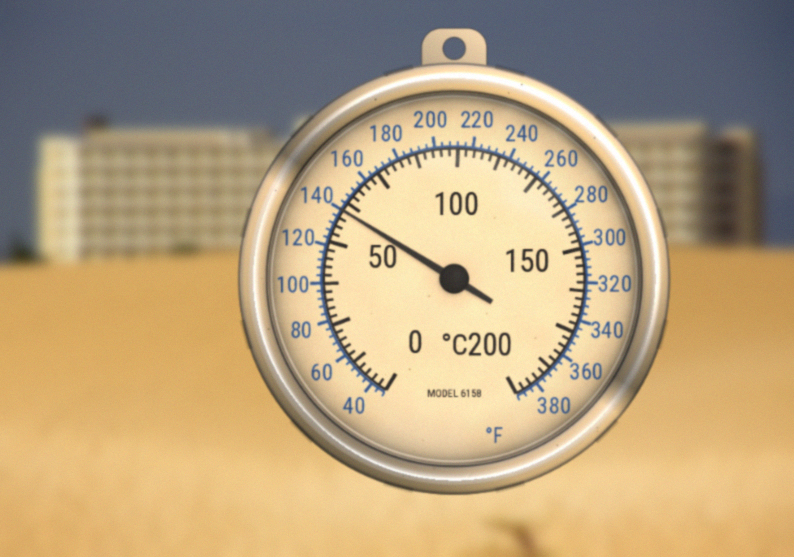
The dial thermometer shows 60 °C
